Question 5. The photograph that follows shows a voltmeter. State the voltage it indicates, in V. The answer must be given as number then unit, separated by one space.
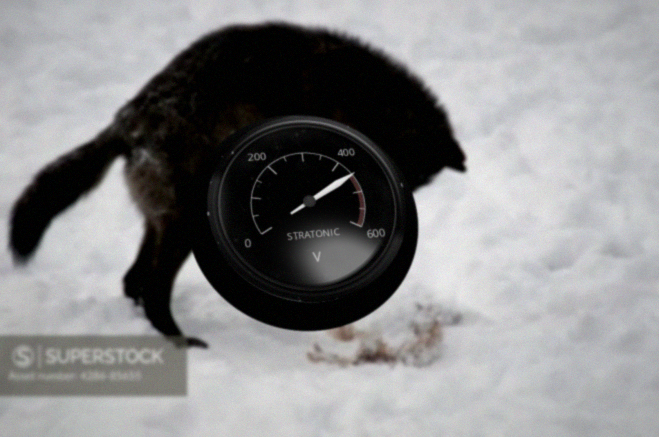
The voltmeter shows 450 V
